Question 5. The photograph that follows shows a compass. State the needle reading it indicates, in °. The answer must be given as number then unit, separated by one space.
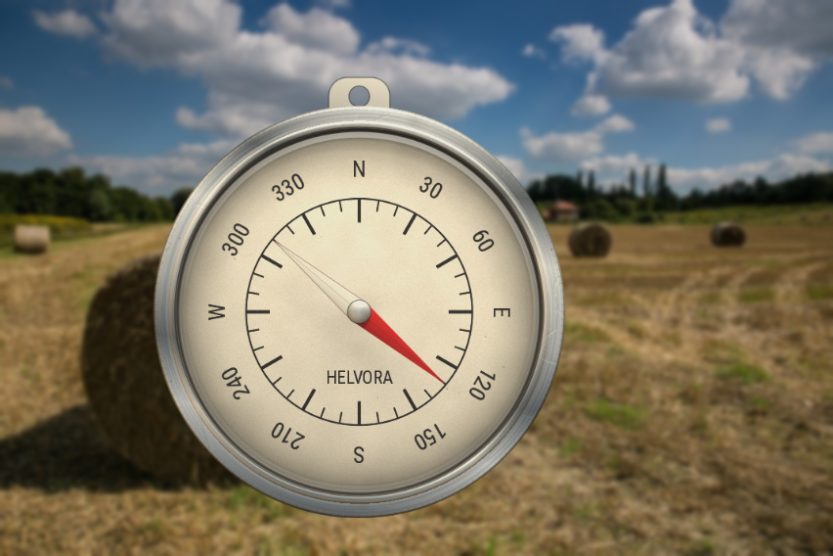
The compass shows 130 °
